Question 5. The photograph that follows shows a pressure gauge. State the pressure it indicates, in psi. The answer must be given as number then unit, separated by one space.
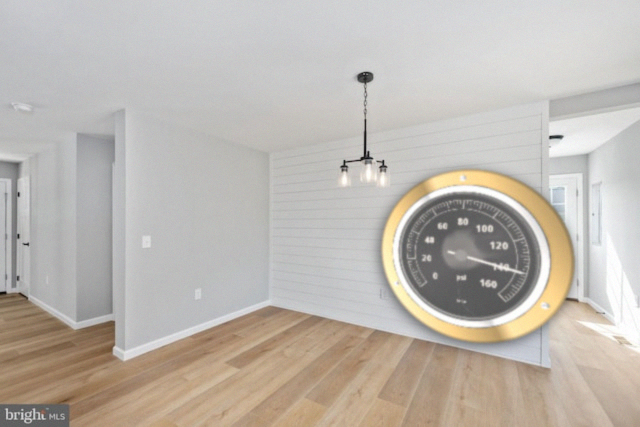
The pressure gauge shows 140 psi
